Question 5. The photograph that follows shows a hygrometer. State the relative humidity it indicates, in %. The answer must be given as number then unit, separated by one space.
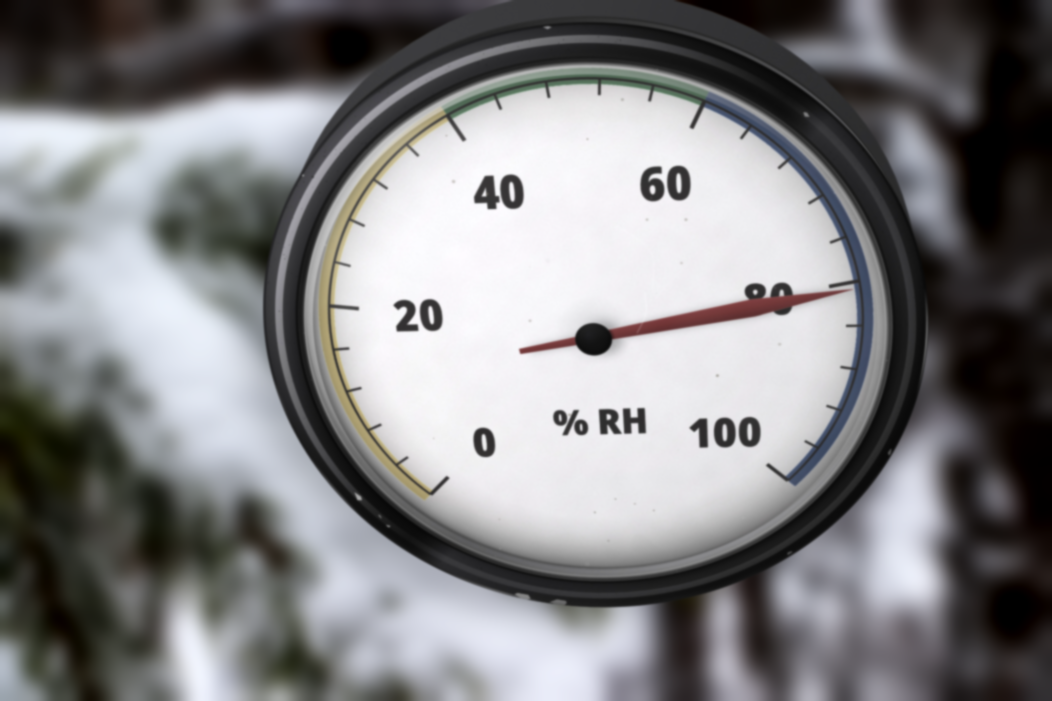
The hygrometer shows 80 %
